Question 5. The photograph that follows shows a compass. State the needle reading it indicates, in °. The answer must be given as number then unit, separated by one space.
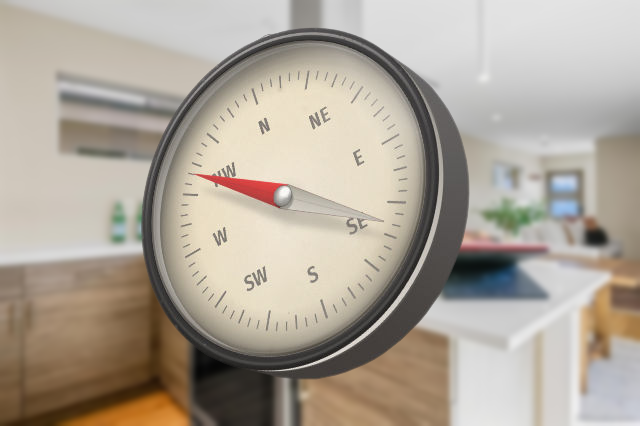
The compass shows 310 °
